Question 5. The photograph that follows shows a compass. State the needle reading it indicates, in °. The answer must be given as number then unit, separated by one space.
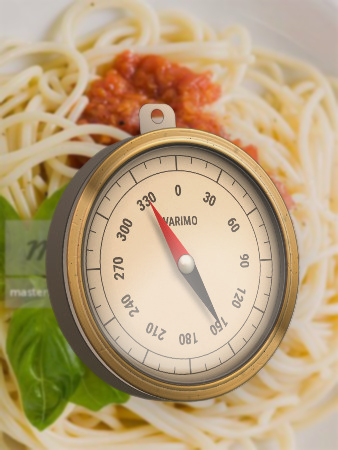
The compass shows 330 °
